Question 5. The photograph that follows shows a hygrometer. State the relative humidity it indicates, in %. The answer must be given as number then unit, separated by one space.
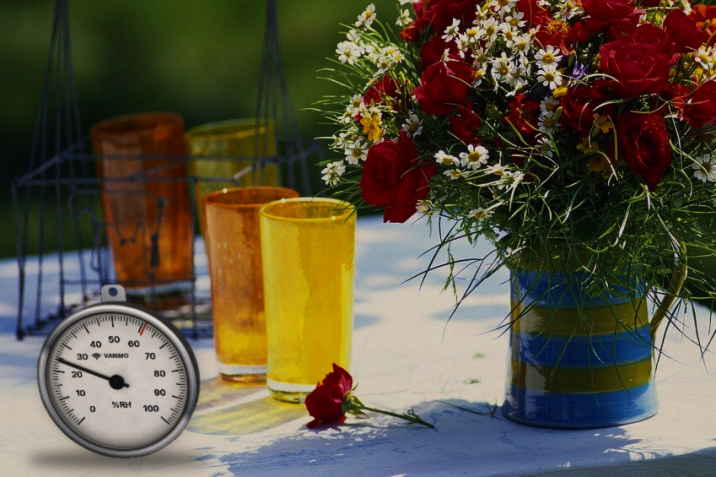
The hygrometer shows 25 %
